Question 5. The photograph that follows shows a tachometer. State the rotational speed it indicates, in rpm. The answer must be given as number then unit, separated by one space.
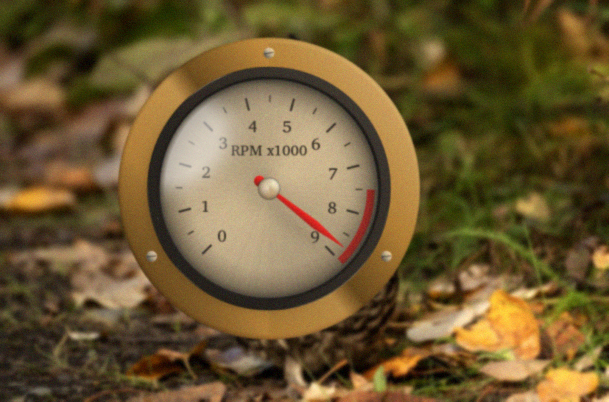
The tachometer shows 8750 rpm
